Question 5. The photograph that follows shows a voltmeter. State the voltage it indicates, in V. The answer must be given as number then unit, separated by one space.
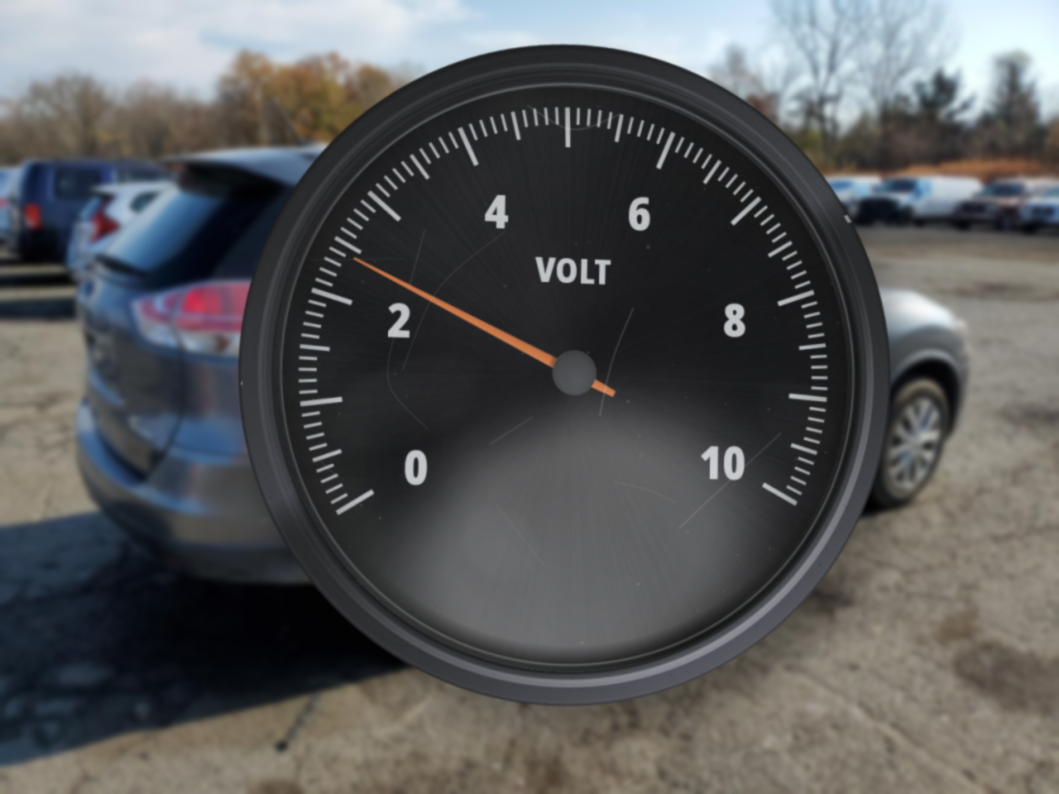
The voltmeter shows 2.4 V
